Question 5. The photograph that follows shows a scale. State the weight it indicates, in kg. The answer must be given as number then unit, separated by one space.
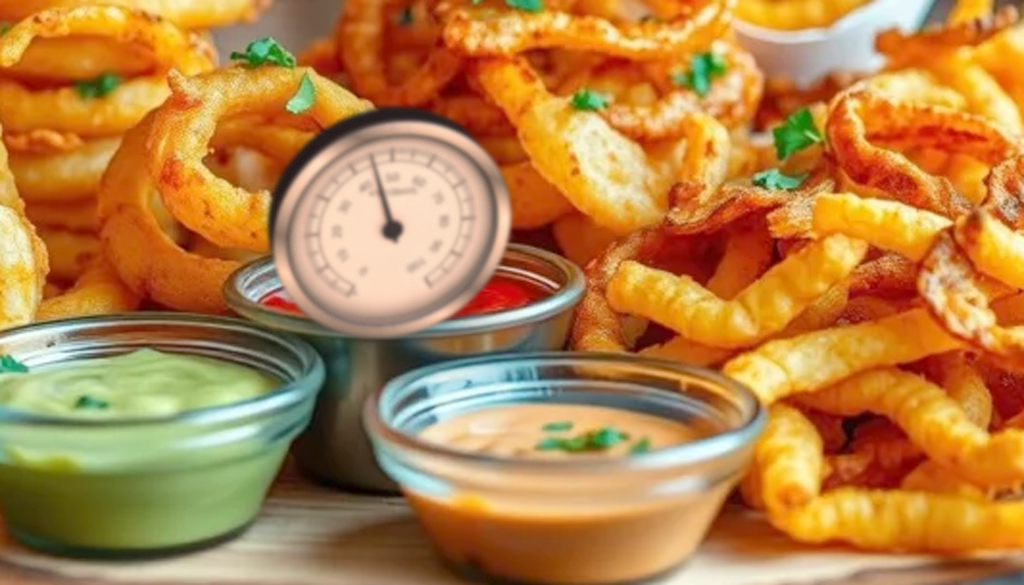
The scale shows 45 kg
